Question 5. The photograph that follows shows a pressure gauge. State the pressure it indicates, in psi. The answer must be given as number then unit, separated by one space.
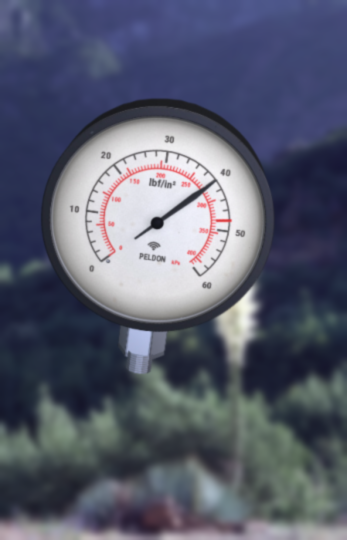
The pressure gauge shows 40 psi
